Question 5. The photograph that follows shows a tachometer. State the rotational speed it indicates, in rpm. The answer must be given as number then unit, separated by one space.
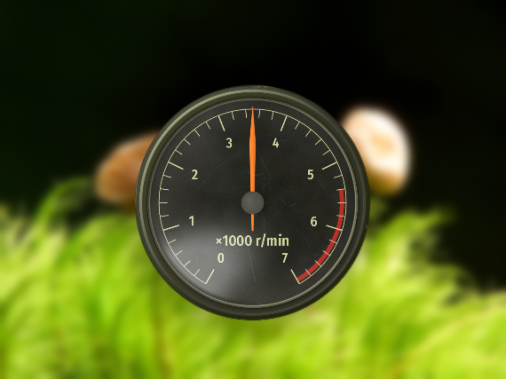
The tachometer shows 3500 rpm
